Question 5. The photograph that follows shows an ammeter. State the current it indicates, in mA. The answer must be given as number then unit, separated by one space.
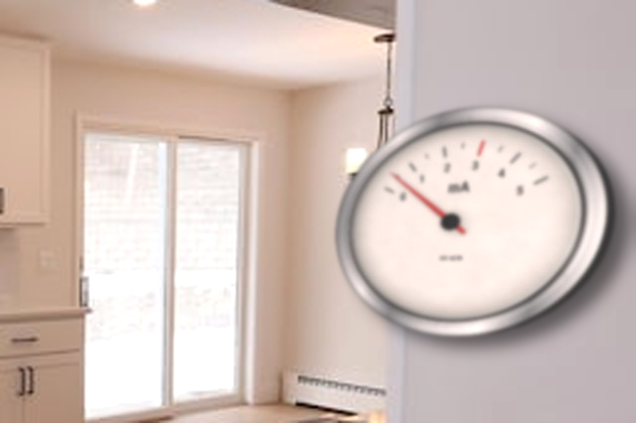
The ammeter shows 0.5 mA
